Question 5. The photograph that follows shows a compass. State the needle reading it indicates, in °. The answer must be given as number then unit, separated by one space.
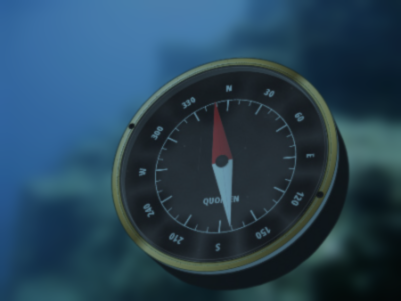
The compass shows 350 °
